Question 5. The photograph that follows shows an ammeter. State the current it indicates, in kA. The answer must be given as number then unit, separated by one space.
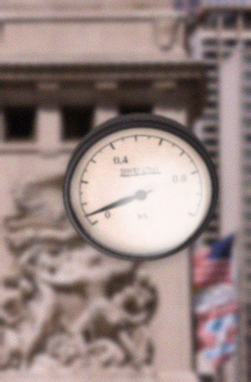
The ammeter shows 0.05 kA
